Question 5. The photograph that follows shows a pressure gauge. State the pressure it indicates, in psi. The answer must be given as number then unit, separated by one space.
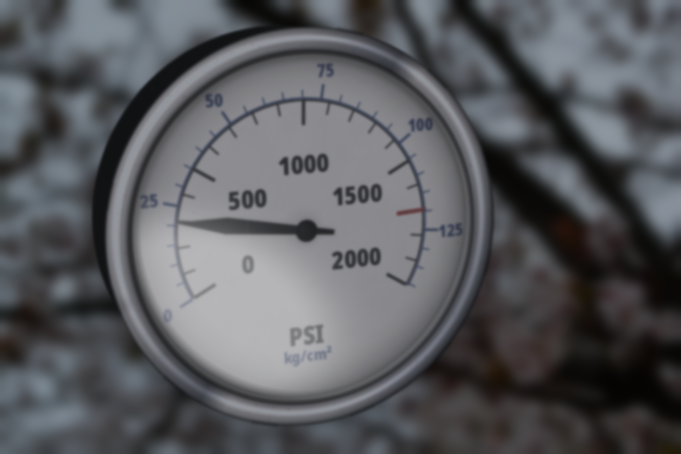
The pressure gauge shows 300 psi
